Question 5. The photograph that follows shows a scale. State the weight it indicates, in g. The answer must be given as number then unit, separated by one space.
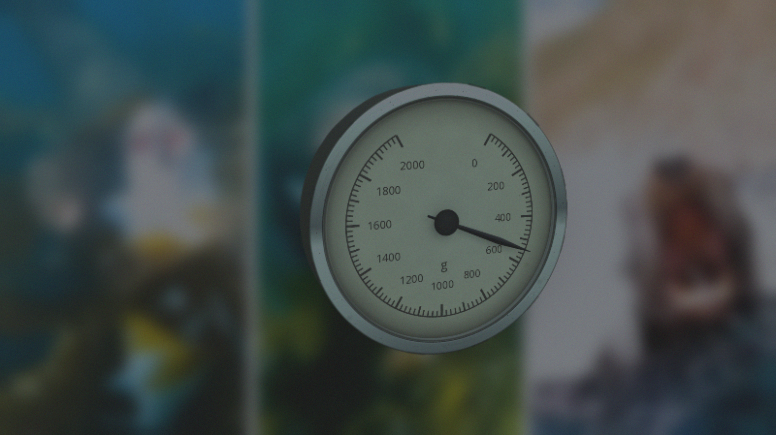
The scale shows 540 g
